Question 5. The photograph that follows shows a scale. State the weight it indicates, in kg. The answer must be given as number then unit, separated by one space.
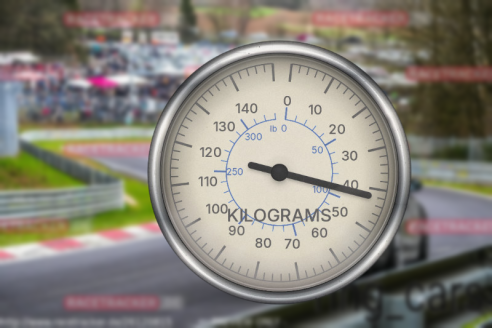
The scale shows 42 kg
